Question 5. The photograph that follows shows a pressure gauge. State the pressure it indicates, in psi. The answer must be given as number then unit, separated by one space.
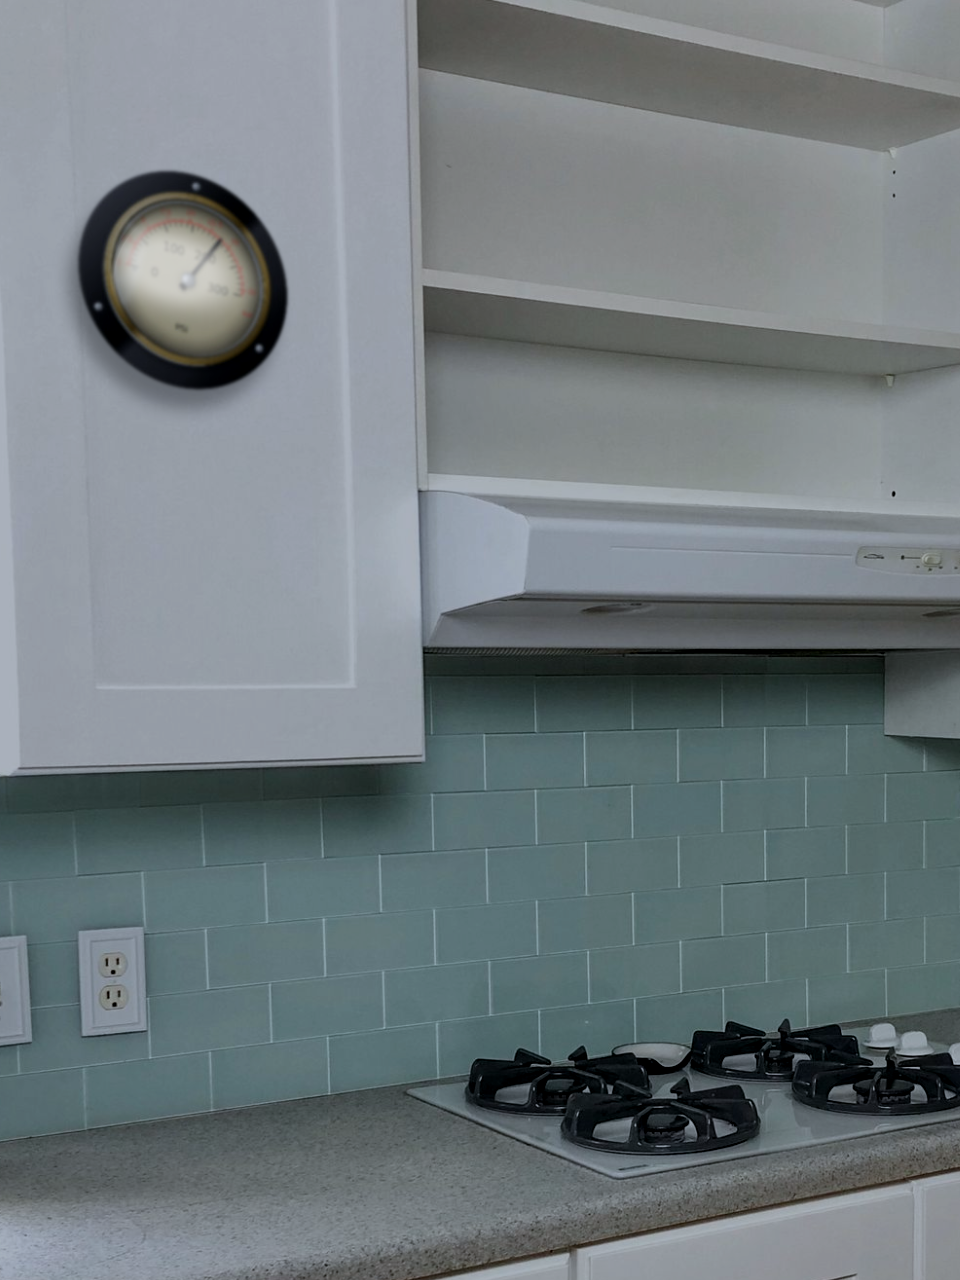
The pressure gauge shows 200 psi
